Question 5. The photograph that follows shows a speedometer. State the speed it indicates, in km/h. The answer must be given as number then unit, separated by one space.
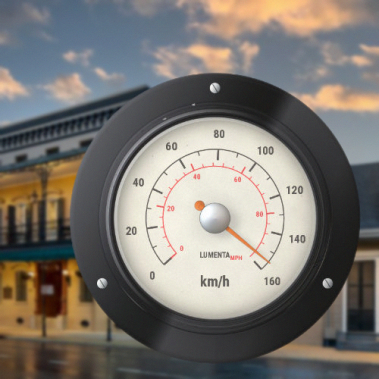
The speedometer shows 155 km/h
